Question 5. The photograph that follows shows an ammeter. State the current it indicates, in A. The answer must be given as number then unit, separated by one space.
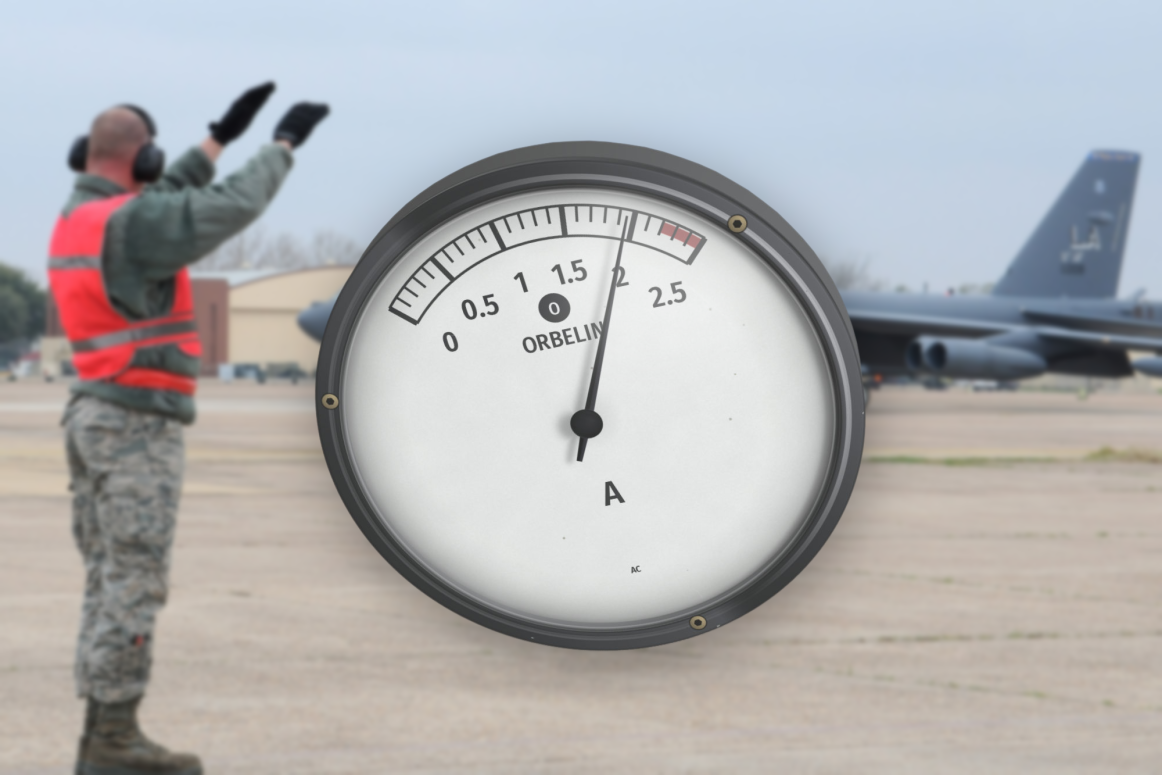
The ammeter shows 1.95 A
